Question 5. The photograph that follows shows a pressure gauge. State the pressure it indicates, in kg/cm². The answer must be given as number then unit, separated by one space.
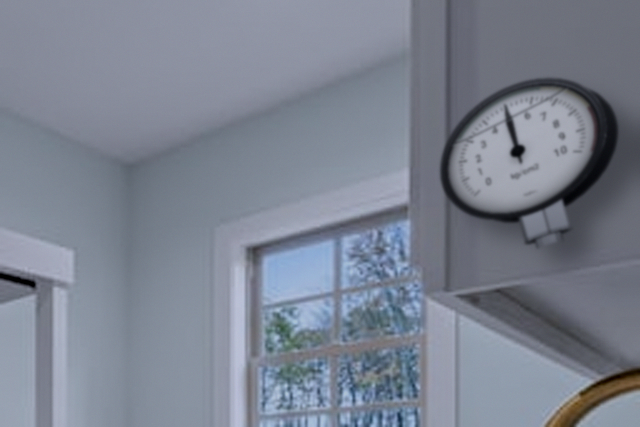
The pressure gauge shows 5 kg/cm²
